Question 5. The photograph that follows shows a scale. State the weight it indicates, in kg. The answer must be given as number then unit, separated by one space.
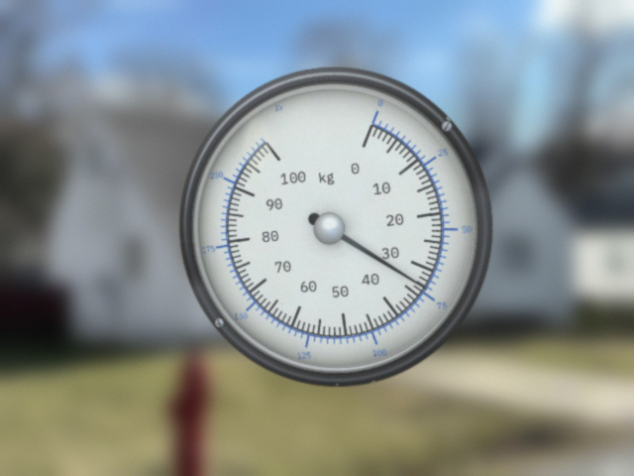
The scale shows 33 kg
